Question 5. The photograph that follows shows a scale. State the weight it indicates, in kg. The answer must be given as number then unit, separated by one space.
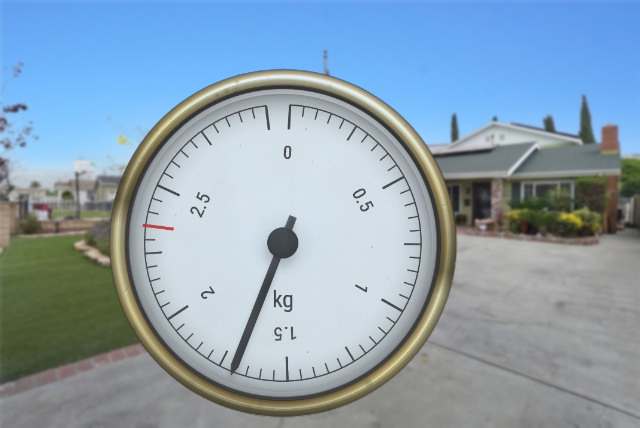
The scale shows 1.7 kg
